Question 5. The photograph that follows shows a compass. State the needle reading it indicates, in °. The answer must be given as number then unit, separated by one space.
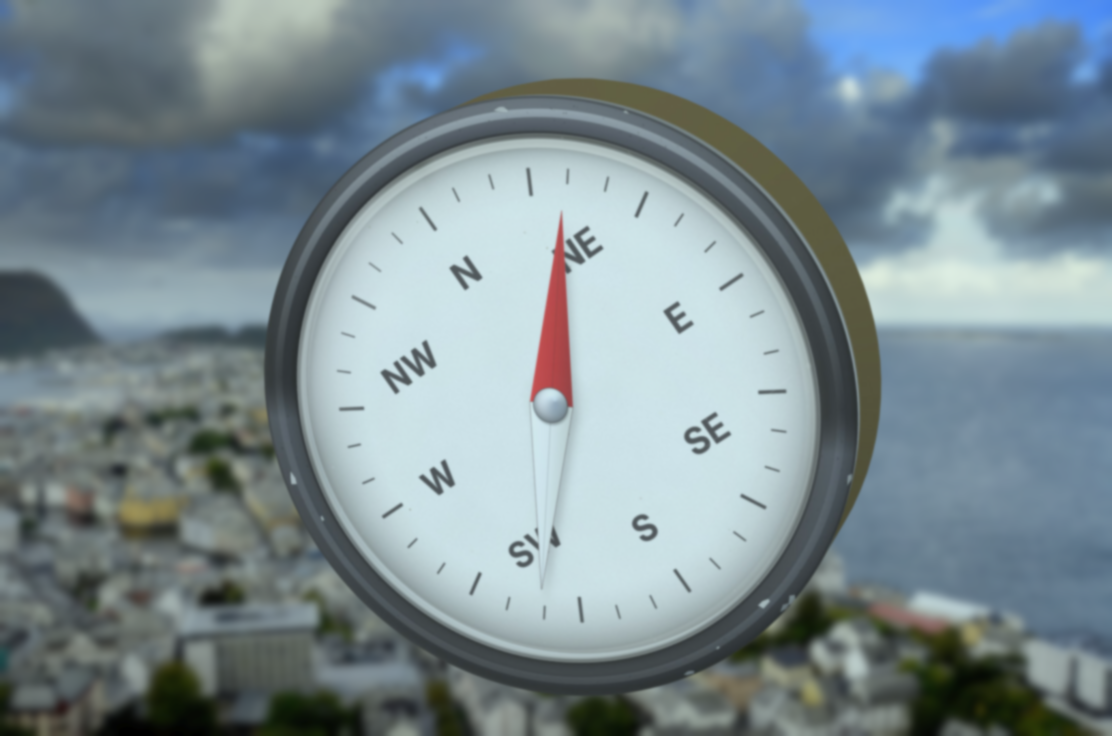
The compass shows 40 °
